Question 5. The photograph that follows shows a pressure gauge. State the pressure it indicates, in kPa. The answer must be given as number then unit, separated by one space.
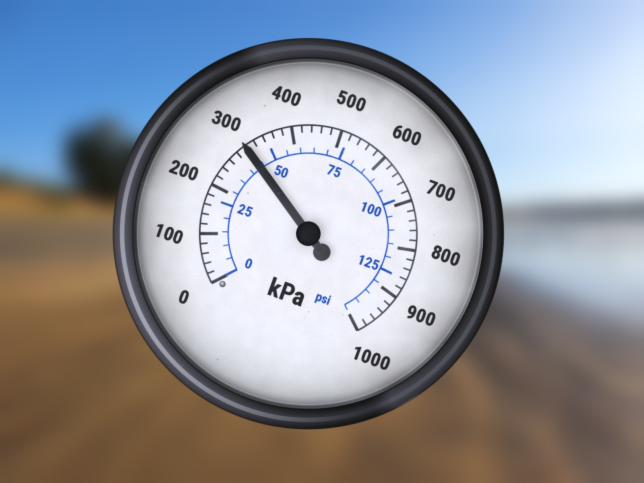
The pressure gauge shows 300 kPa
